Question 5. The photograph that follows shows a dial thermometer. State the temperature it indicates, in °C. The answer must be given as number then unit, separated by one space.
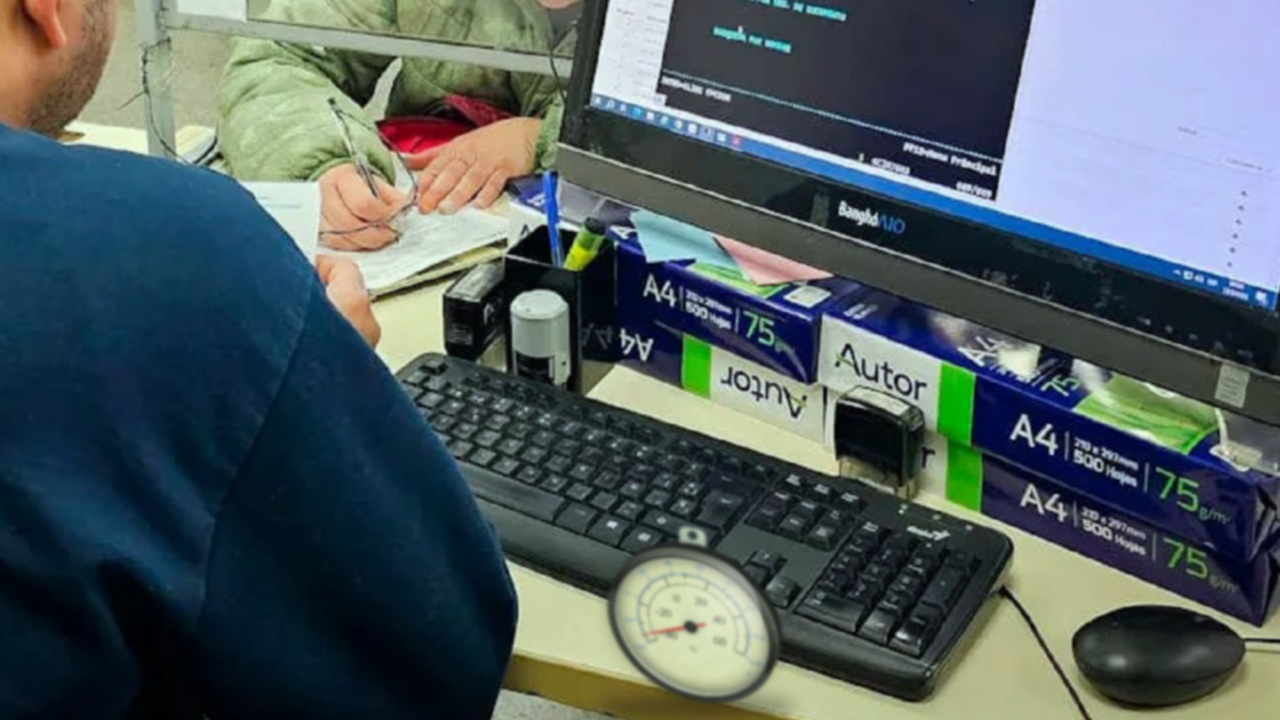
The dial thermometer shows -35 °C
